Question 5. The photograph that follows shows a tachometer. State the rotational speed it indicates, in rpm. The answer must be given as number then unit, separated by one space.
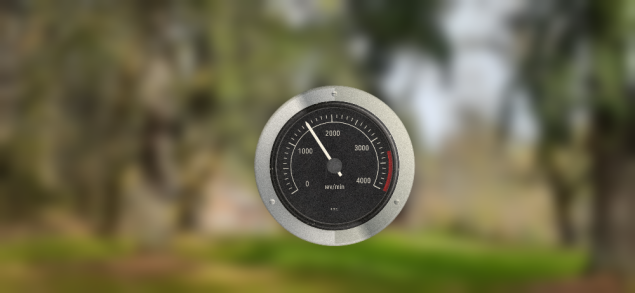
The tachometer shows 1500 rpm
